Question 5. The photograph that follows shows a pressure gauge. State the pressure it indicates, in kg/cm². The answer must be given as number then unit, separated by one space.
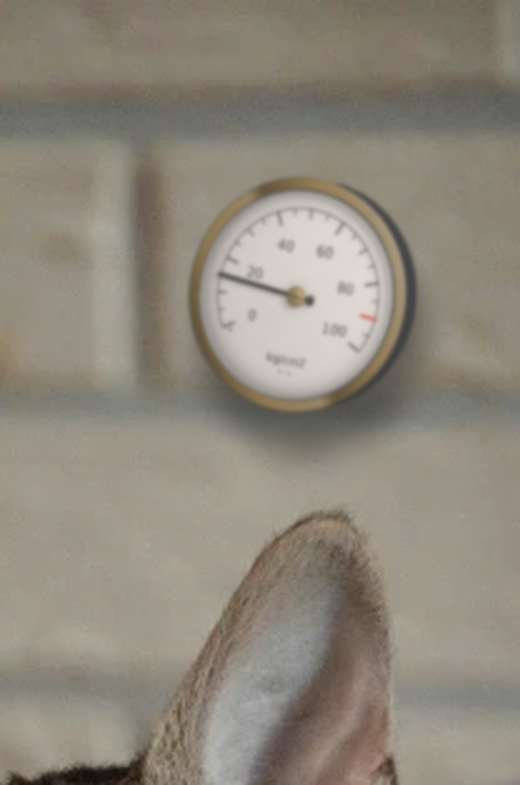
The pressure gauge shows 15 kg/cm²
